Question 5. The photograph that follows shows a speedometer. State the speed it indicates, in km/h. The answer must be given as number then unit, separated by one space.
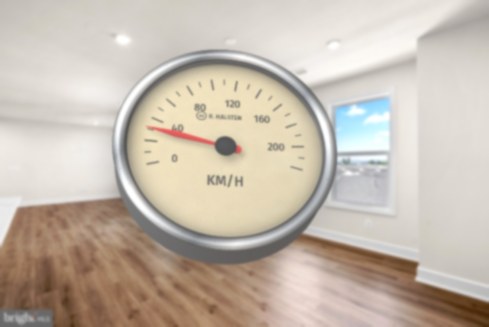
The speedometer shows 30 km/h
